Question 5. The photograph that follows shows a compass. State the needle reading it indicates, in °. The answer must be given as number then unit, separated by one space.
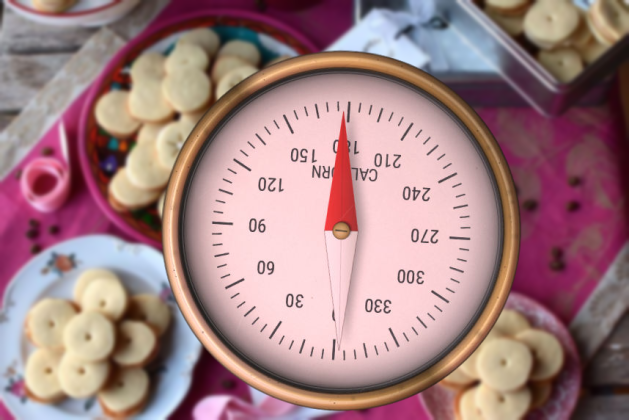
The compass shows 177.5 °
